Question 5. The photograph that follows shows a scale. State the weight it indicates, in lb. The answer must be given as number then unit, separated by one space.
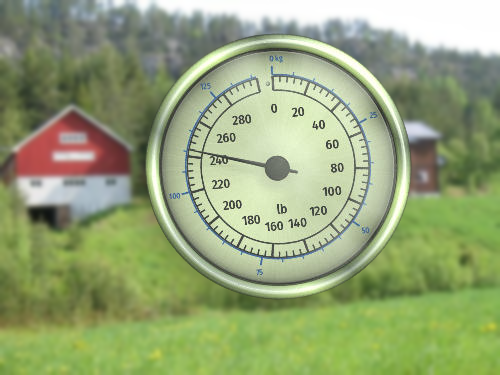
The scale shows 244 lb
